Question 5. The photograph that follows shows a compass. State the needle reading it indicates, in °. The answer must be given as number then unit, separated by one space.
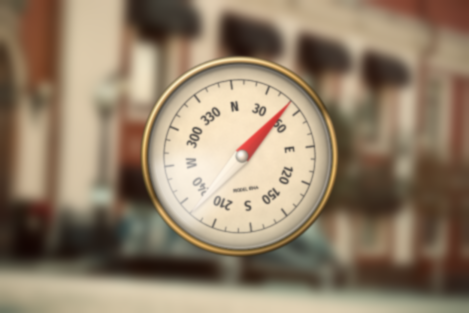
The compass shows 50 °
